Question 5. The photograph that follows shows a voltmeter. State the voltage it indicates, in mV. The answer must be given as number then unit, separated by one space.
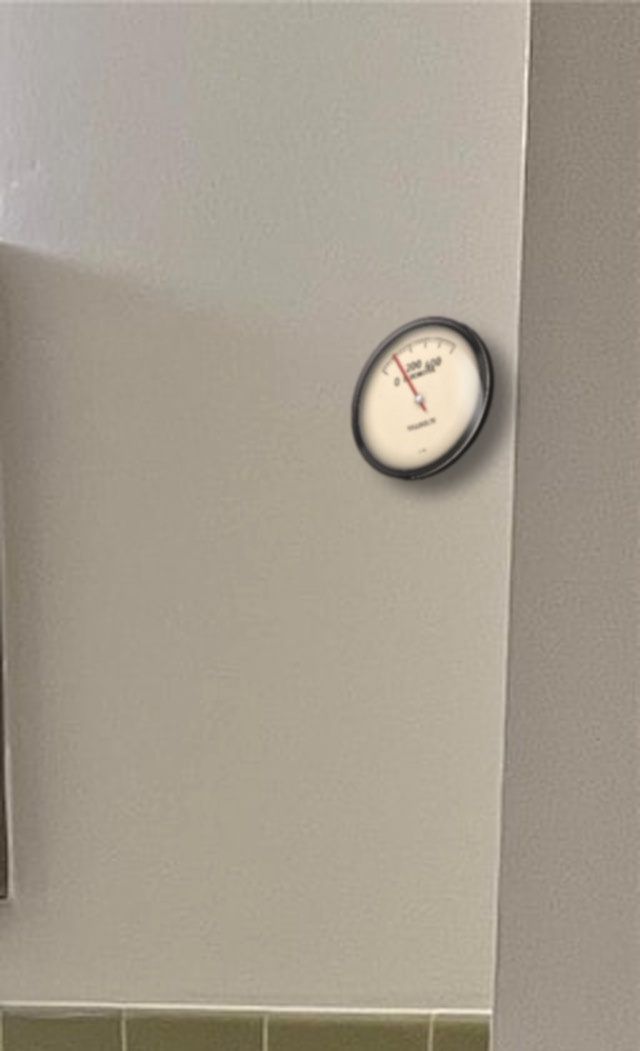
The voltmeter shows 100 mV
